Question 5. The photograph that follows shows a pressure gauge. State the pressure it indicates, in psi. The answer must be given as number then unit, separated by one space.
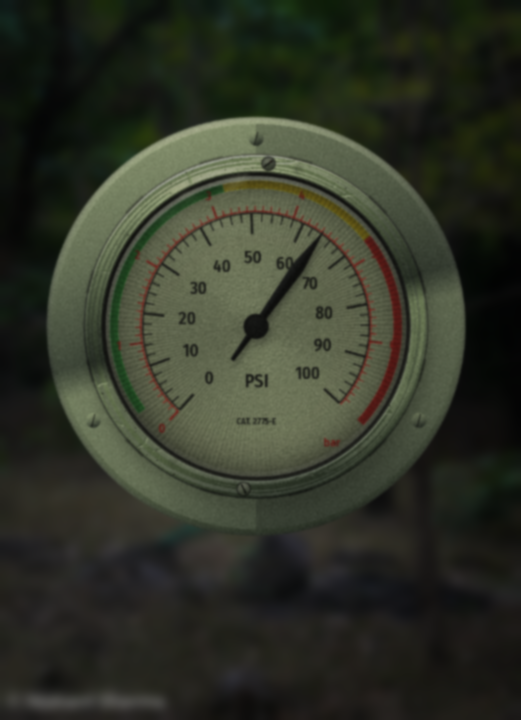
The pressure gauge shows 64 psi
